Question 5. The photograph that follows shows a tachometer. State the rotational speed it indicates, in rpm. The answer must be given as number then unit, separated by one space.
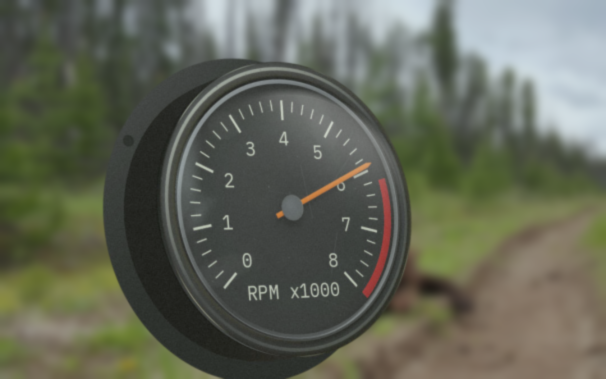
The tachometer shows 5900 rpm
